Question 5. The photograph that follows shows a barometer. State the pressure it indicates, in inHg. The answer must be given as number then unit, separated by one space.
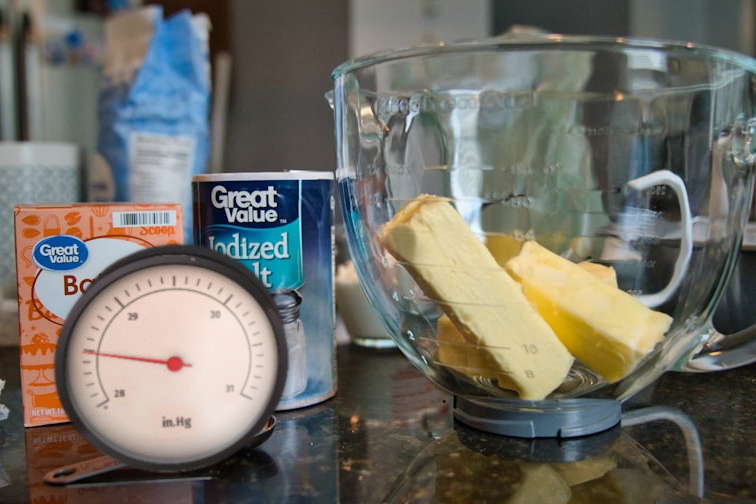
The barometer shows 28.5 inHg
